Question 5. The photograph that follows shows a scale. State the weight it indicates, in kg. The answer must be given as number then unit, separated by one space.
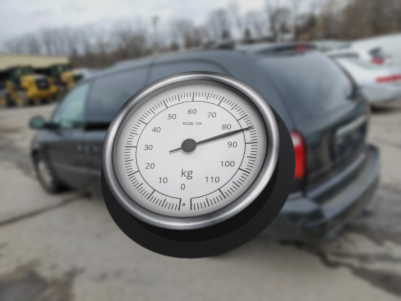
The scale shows 85 kg
